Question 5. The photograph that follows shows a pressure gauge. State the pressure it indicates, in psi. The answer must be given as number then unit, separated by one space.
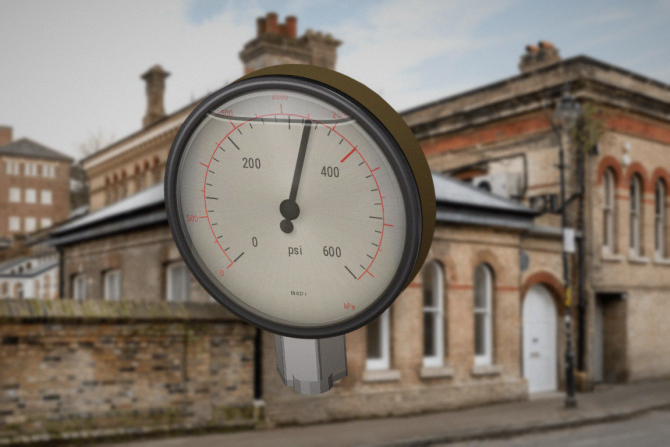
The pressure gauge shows 330 psi
